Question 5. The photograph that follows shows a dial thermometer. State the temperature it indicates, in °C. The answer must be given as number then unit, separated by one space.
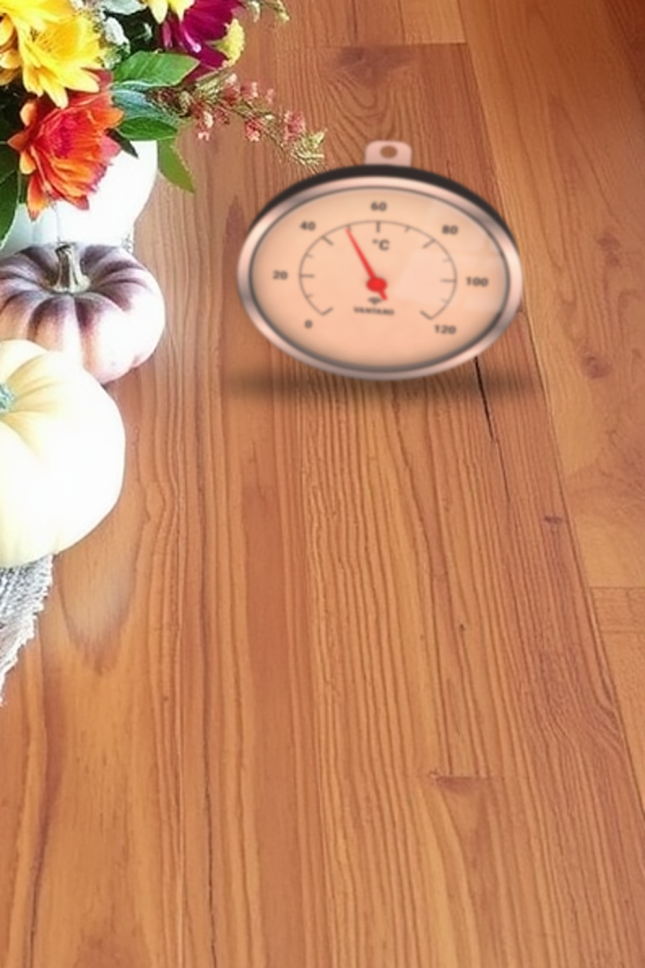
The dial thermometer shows 50 °C
